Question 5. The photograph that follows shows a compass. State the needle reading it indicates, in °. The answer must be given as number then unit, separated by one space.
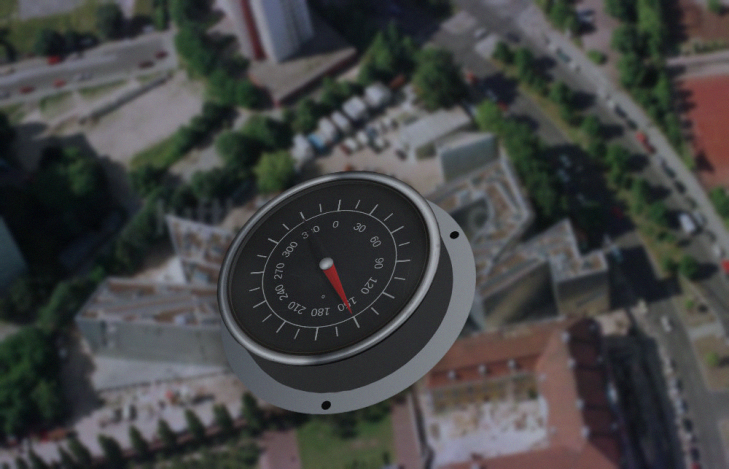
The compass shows 150 °
